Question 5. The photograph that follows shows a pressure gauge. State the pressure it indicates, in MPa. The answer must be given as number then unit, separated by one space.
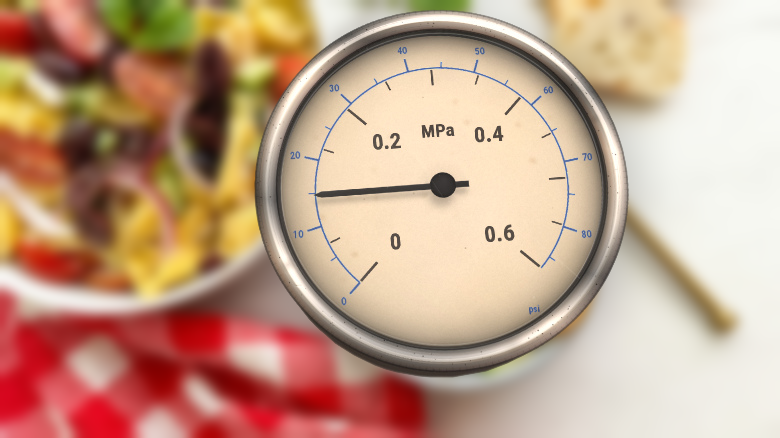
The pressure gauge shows 0.1 MPa
